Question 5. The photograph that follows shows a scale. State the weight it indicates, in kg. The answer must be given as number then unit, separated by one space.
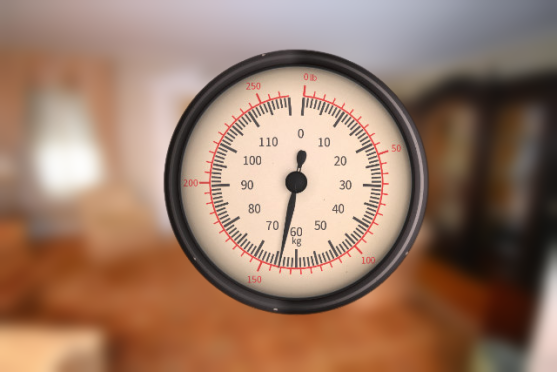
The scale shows 64 kg
